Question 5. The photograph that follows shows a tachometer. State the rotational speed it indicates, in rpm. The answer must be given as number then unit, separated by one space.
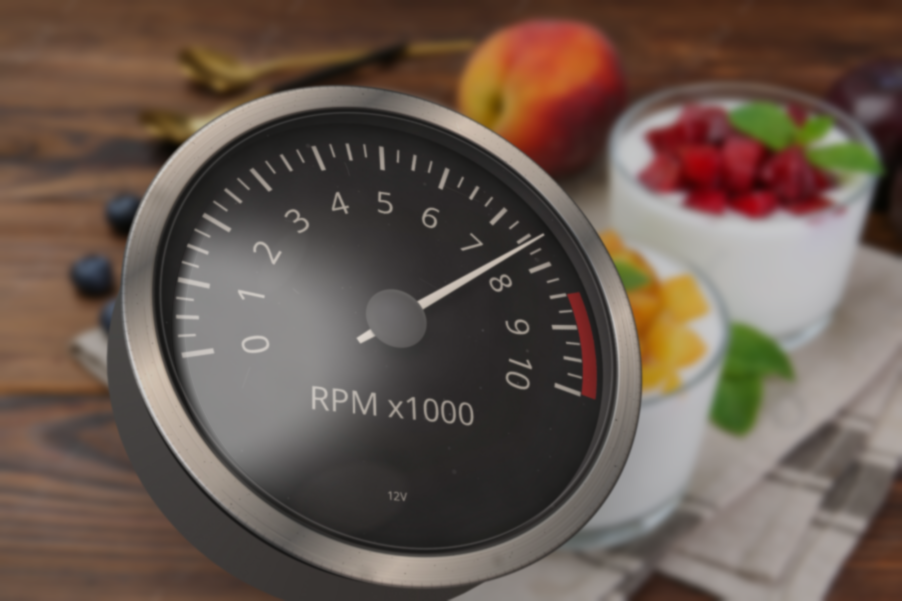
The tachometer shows 7625 rpm
